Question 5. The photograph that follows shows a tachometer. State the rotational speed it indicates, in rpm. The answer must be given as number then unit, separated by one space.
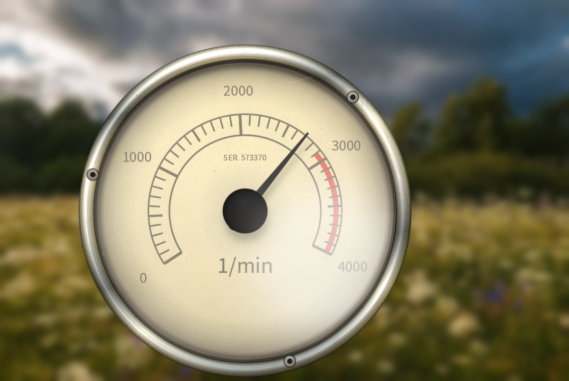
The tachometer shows 2700 rpm
